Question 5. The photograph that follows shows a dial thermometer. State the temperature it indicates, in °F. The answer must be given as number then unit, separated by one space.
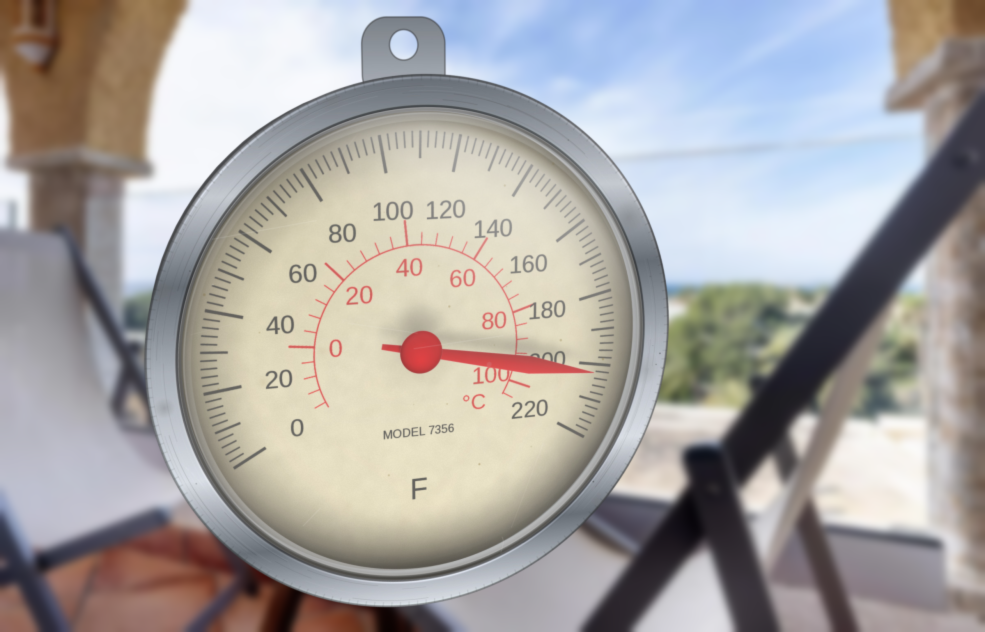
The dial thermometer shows 202 °F
